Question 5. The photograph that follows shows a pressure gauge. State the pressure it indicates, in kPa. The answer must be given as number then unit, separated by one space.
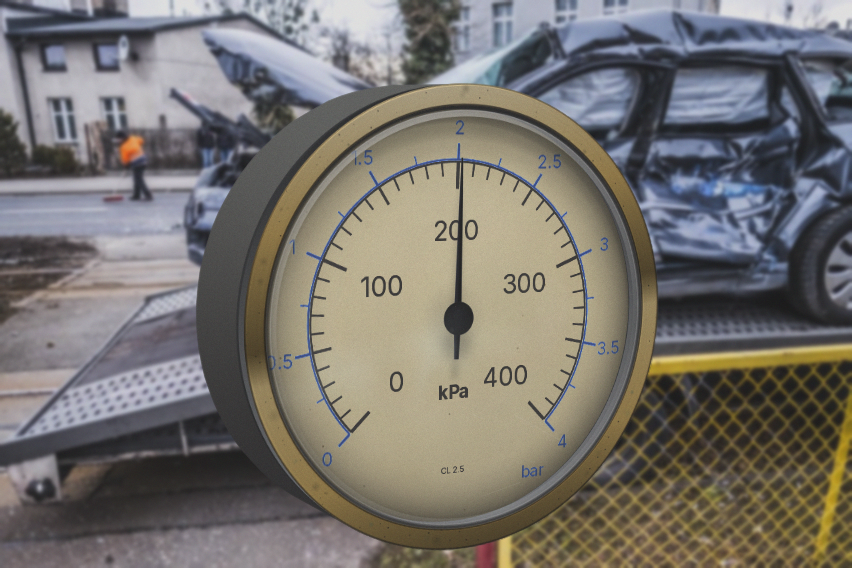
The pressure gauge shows 200 kPa
